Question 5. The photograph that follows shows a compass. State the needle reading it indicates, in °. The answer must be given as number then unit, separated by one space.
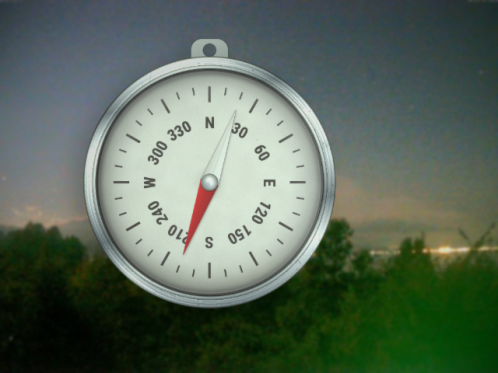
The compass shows 200 °
